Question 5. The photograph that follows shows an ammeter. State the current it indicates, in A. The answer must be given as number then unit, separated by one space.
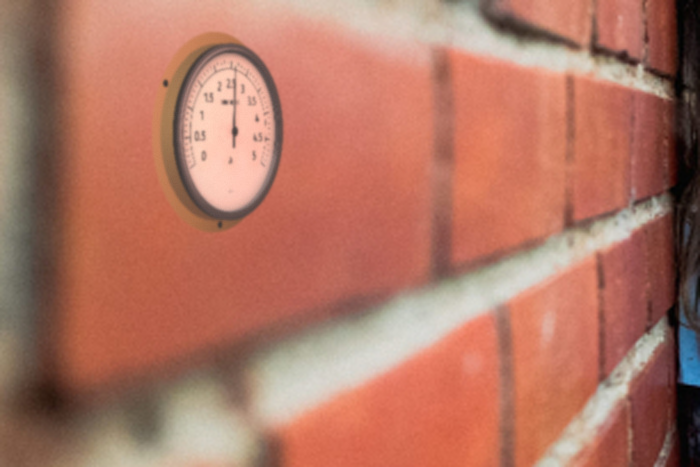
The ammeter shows 2.5 A
